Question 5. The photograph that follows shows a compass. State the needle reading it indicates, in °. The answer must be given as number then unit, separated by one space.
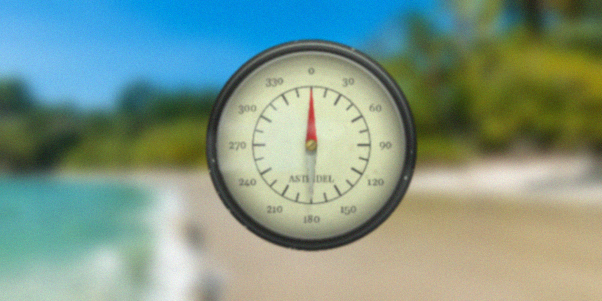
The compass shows 0 °
